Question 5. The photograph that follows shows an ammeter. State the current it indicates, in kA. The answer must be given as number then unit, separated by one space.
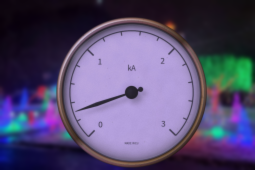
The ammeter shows 0.3 kA
